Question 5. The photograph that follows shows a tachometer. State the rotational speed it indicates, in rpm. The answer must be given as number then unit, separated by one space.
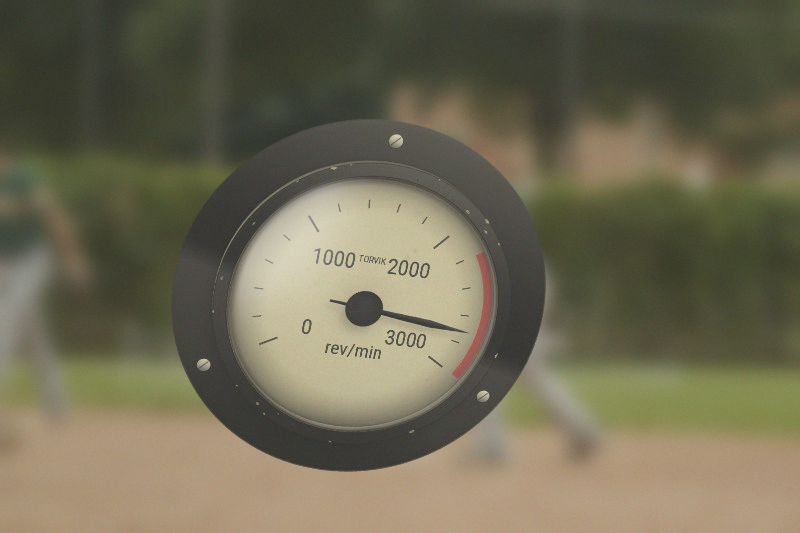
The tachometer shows 2700 rpm
